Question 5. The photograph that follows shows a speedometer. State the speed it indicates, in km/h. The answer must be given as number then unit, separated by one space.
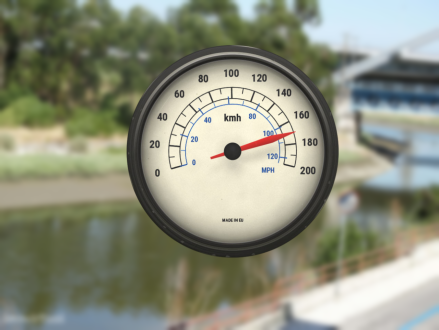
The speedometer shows 170 km/h
